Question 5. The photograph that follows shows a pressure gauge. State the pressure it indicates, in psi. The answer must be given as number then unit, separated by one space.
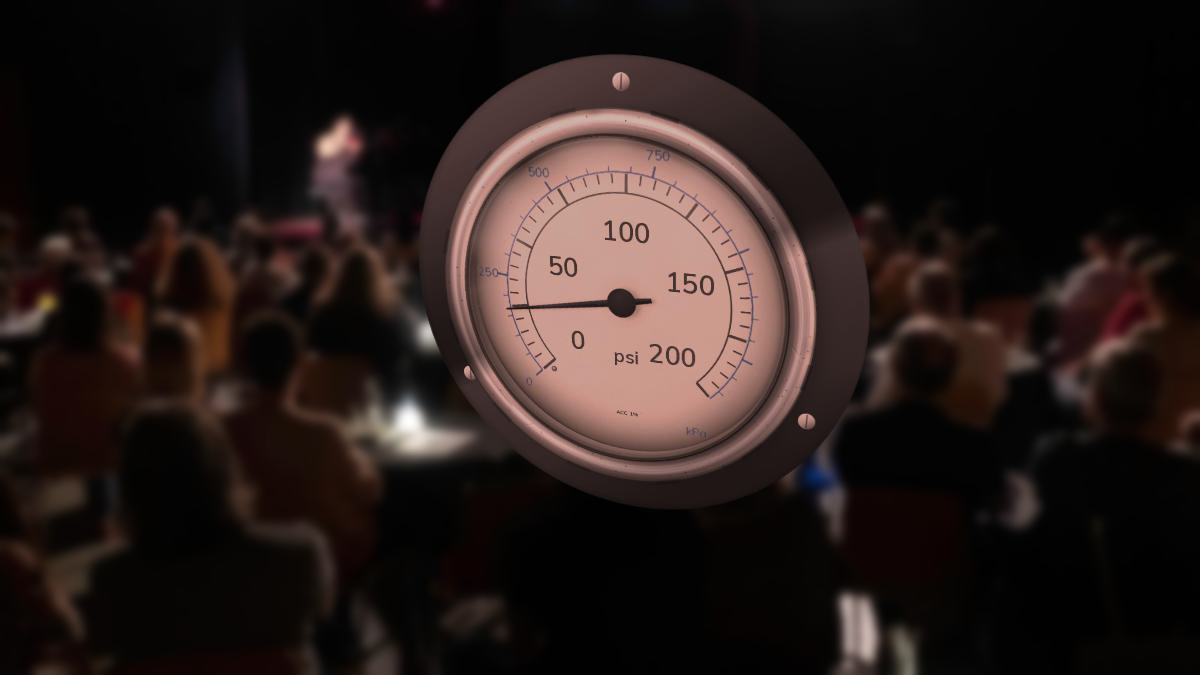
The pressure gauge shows 25 psi
